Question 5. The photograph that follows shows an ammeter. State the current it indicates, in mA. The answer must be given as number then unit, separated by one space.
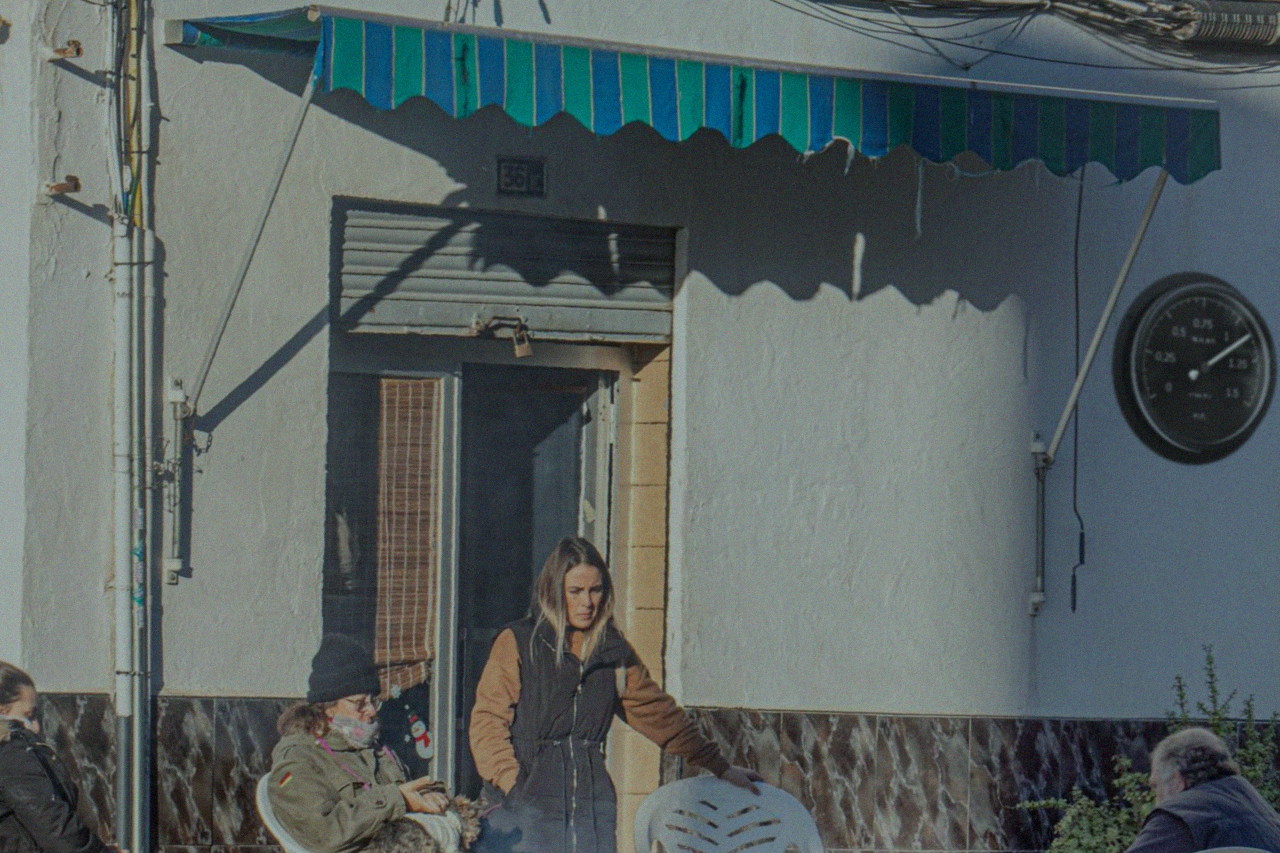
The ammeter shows 1.1 mA
